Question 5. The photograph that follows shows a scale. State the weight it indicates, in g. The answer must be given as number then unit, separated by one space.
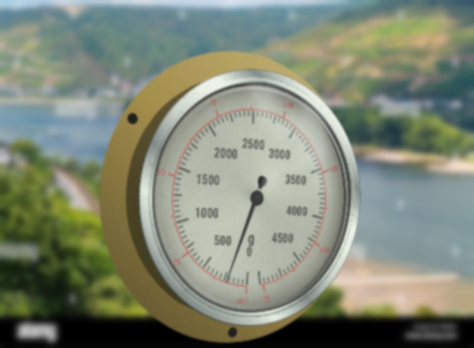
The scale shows 250 g
